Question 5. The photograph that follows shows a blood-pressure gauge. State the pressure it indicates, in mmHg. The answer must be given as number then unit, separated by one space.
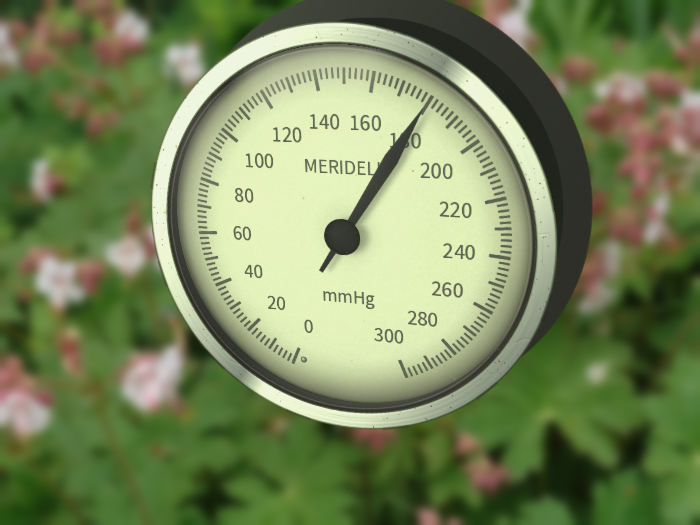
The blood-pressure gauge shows 180 mmHg
